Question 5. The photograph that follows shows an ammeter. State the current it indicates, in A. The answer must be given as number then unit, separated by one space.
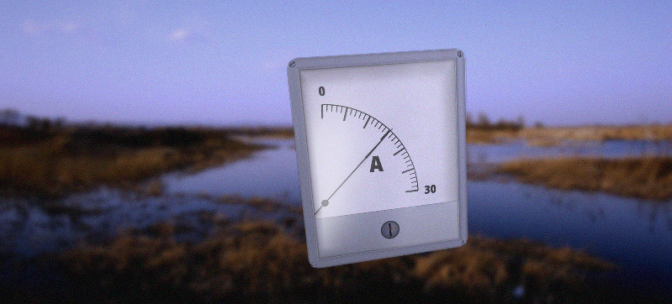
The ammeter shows 15 A
